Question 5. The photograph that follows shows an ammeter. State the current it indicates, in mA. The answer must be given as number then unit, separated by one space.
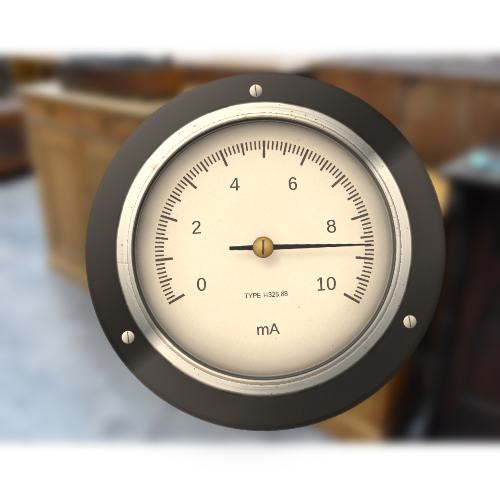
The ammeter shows 8.7 mA
